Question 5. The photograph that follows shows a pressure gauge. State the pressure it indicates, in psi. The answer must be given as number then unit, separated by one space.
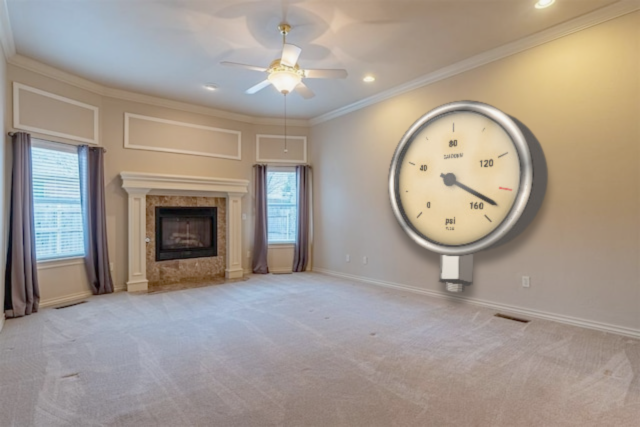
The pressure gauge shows 150 psi
